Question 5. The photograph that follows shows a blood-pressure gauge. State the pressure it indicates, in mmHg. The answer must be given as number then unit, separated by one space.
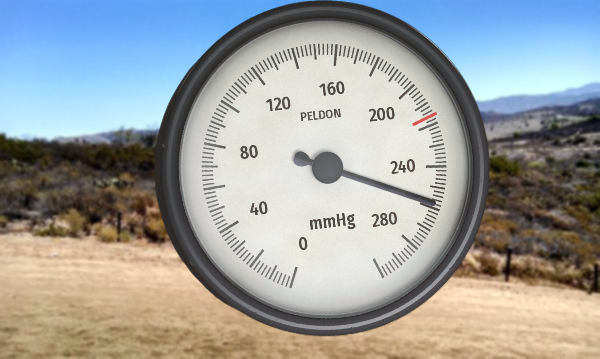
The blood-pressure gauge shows 258 mmHg
